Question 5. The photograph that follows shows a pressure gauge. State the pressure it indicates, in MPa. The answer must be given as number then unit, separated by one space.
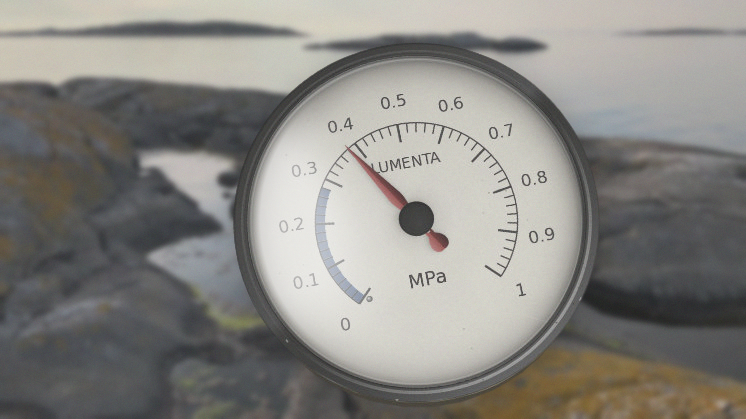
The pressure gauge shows 0.38 MPa
